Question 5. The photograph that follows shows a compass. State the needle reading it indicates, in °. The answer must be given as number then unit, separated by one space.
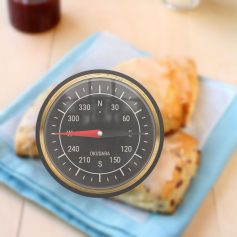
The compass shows 270 °
